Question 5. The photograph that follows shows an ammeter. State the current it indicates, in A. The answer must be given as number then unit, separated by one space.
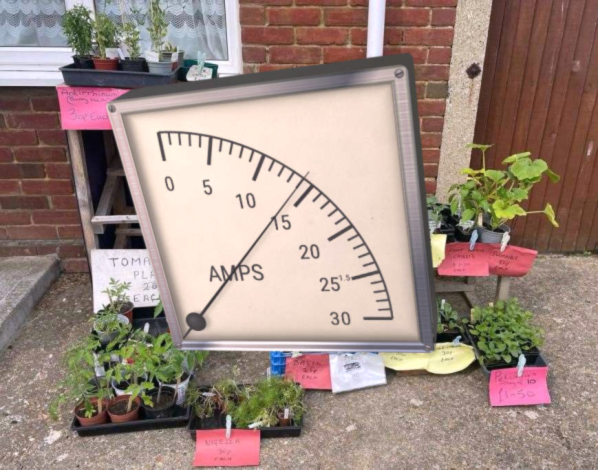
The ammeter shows 14 A
